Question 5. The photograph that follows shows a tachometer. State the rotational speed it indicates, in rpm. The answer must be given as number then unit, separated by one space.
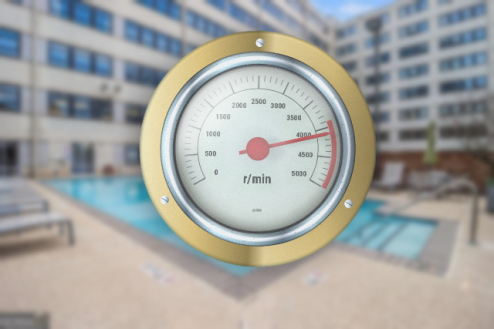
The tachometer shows 4100 rpm
